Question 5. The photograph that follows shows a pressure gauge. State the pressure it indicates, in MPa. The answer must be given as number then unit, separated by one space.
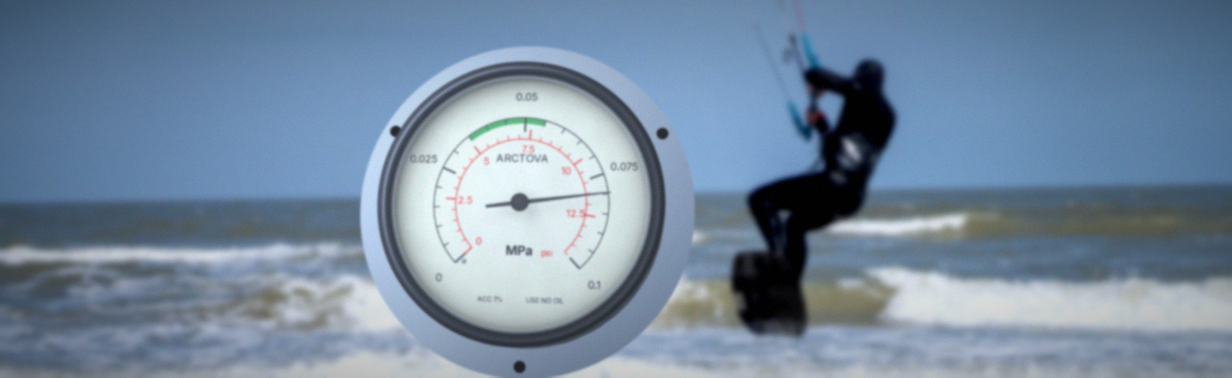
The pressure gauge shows 0.08 MPa
